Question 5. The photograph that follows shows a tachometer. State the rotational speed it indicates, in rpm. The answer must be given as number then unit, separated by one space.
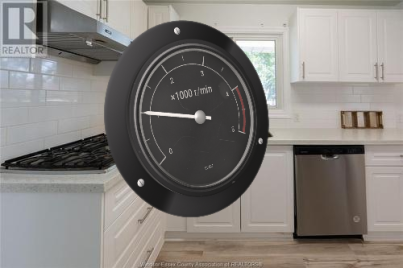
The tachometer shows 1000 rpm
